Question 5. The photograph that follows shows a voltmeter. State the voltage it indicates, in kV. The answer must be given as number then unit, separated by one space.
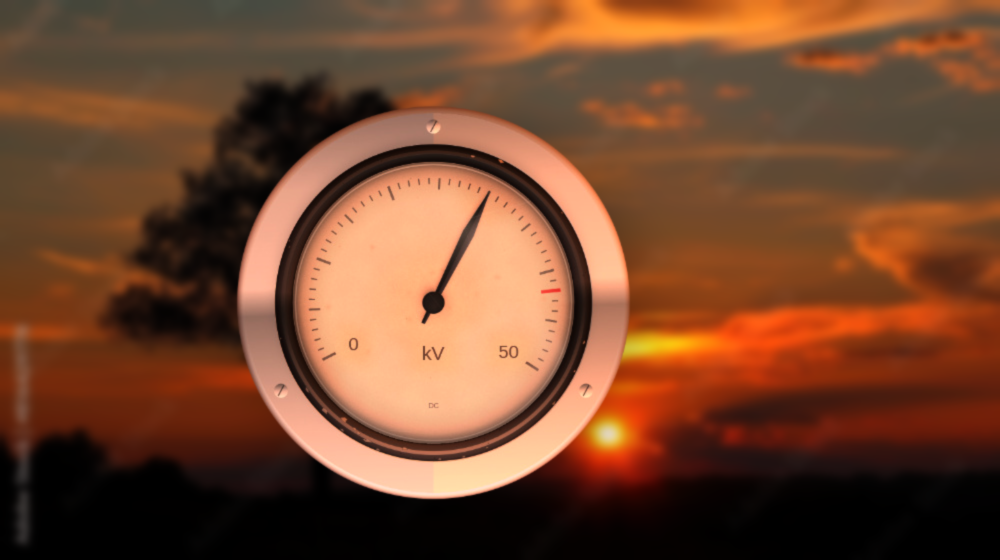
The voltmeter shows 30 kV
